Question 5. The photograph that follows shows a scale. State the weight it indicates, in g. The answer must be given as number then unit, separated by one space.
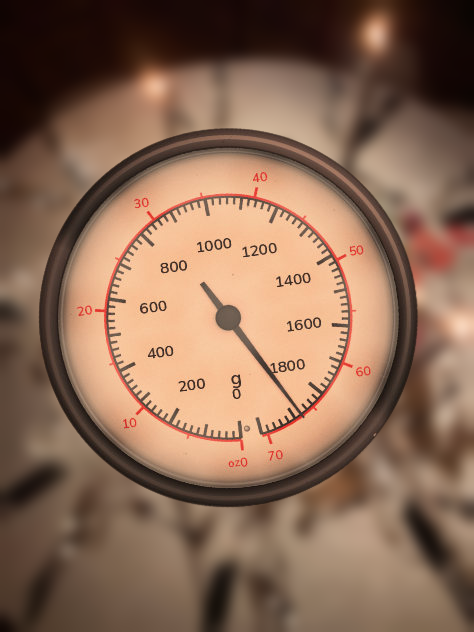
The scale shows 1880 g
